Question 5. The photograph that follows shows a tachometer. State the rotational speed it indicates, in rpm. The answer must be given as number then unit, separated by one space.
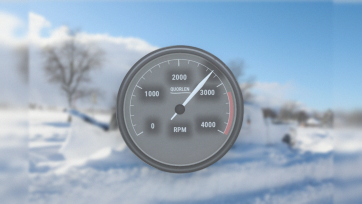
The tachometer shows 2700 rpm
